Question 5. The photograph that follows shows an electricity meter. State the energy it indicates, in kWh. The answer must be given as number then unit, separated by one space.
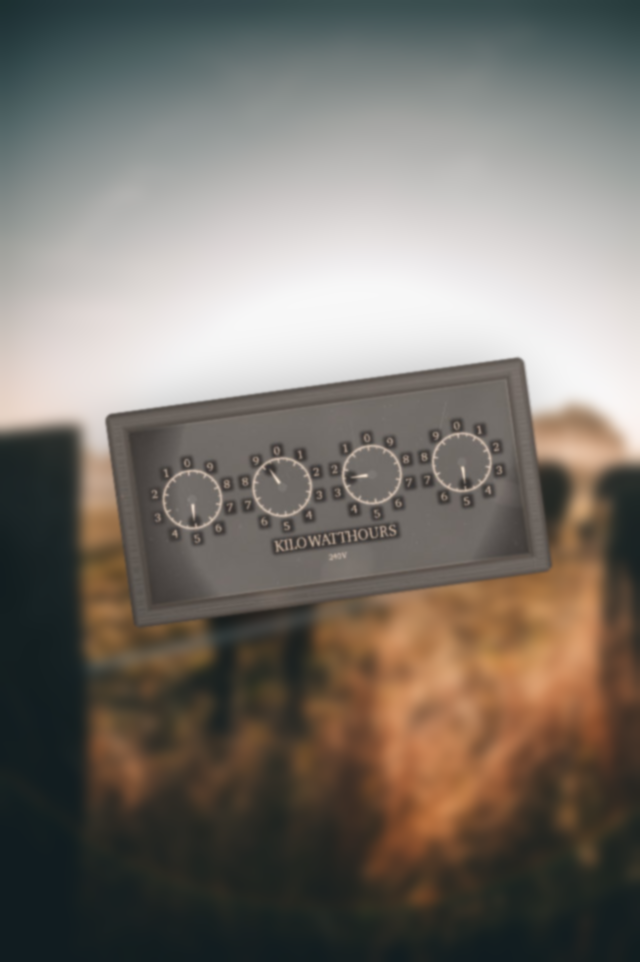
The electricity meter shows 4925 kWh
